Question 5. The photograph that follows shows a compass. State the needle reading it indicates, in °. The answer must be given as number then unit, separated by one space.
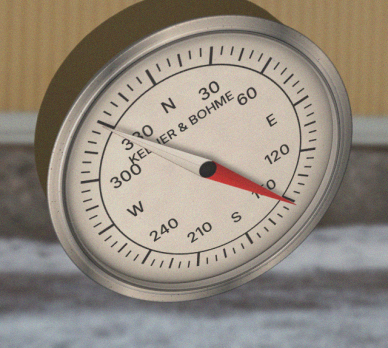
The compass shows 150 °
